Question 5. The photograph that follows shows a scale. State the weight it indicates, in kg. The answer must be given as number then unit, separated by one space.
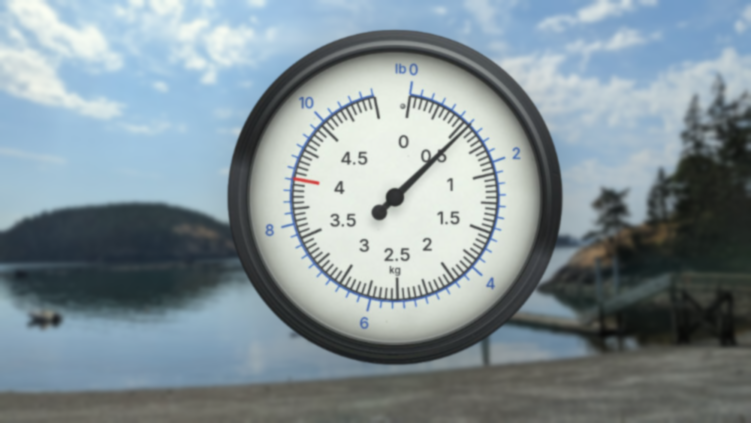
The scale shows 0.55 kg
